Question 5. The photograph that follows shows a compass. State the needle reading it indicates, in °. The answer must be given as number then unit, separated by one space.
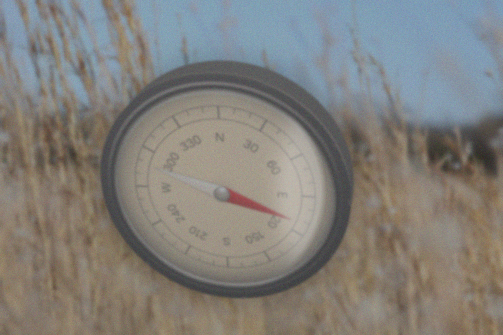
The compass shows 110 °
